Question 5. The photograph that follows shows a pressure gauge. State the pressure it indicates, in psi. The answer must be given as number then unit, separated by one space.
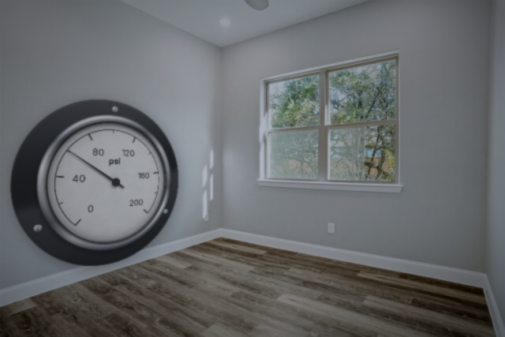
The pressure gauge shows 60 psi
